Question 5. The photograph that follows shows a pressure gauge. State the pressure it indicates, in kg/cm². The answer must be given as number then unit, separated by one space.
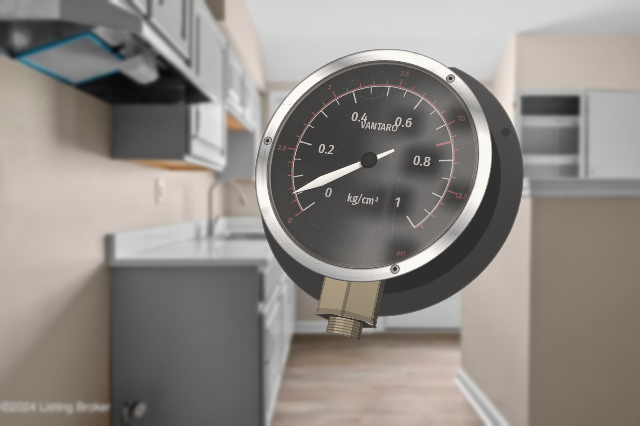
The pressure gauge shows 0.05 kg/cm²
